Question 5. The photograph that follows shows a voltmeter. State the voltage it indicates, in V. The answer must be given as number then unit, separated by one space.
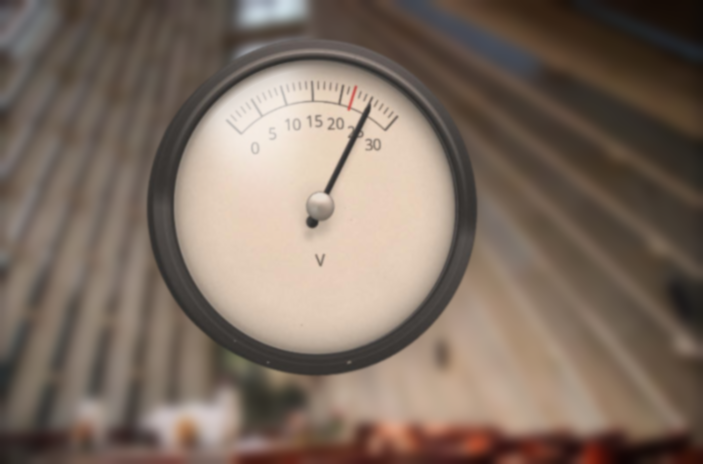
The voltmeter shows 25 V
